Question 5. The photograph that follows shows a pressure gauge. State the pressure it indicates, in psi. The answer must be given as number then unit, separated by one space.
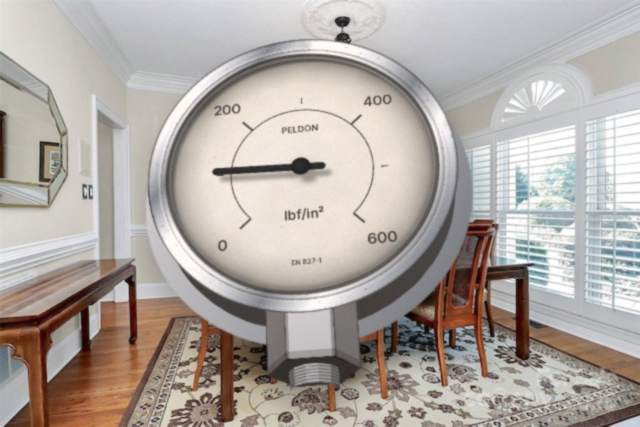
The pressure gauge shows 100 psi
